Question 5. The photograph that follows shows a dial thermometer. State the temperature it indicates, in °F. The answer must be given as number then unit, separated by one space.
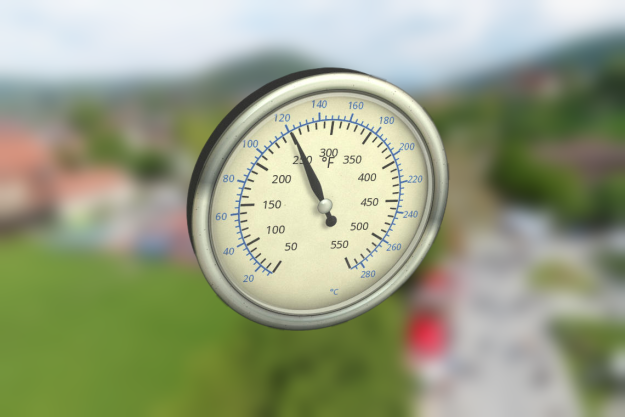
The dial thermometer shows 250 °F
